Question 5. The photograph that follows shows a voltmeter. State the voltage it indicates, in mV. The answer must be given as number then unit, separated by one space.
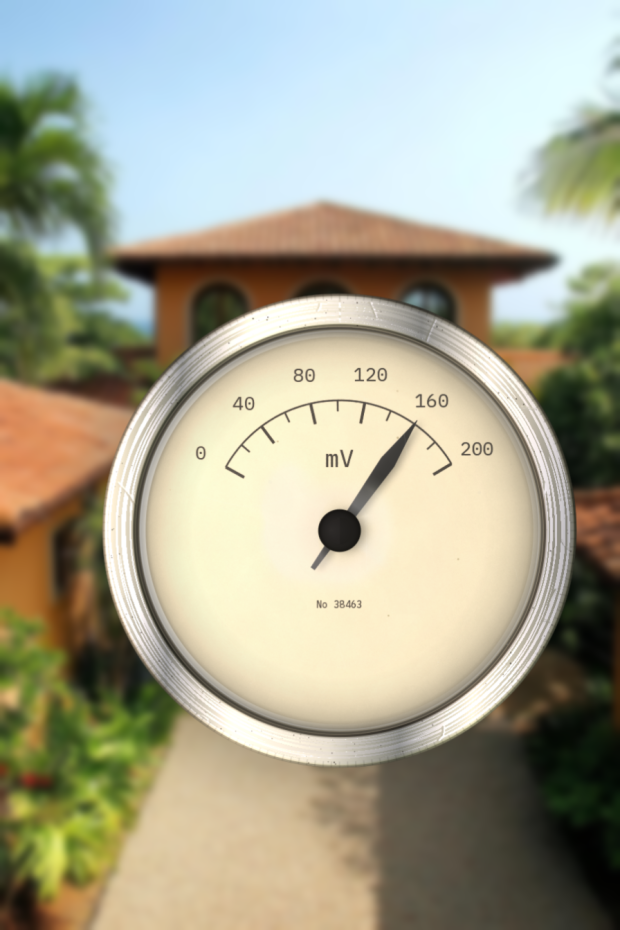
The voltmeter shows 160 mV
